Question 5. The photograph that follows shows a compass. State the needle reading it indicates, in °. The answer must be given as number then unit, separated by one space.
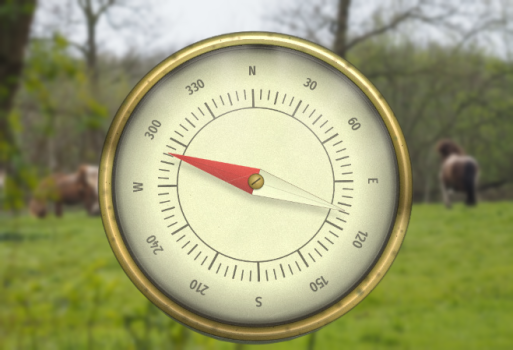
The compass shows 290 °
